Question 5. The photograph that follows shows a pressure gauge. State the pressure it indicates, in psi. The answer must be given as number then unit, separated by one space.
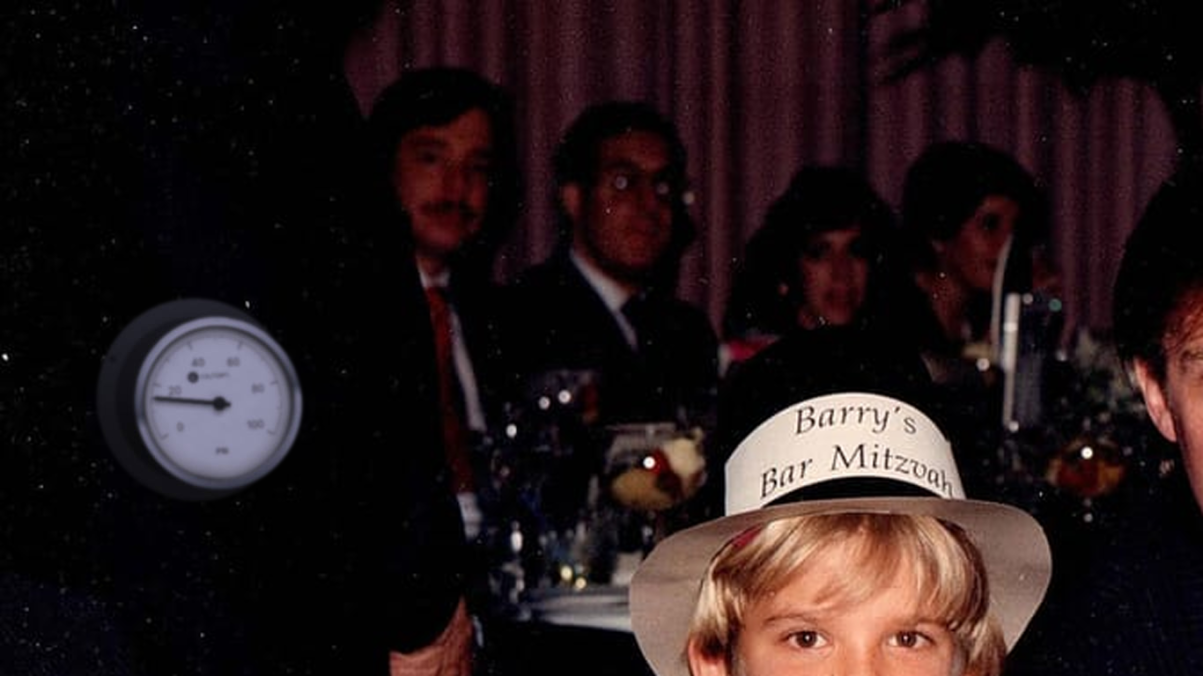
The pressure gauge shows 15 psi
